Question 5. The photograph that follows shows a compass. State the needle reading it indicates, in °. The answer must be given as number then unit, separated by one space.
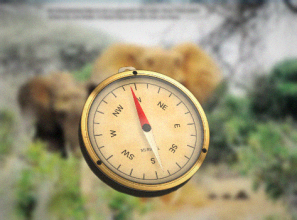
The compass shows 352.5 °
